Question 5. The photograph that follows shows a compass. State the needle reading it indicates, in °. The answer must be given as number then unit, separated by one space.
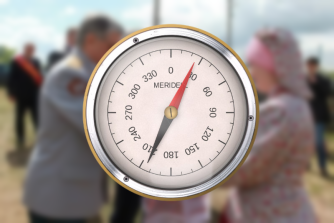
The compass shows 25 °
